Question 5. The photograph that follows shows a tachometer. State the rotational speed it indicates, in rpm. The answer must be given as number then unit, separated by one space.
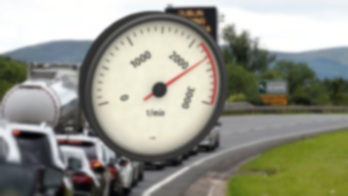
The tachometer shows 2300 rpm
